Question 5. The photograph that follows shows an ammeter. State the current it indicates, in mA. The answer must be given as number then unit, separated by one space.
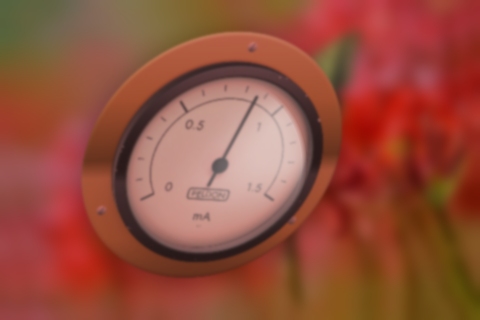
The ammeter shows 0.85 mA
